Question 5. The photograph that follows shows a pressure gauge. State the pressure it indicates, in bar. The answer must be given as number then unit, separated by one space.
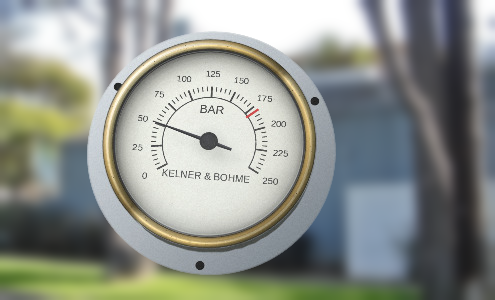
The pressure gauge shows 50 bar
